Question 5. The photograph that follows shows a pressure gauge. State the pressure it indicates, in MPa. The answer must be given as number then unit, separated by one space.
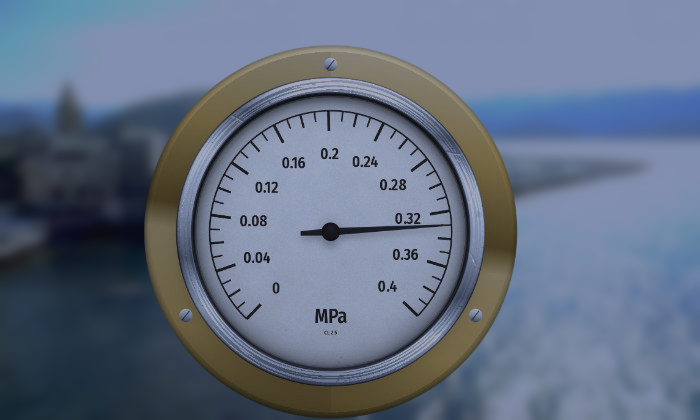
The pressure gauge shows 0.33 MPa
